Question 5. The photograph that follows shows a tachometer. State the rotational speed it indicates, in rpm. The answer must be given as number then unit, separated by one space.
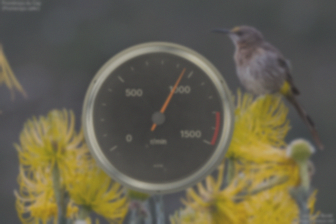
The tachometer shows 950 rpm
